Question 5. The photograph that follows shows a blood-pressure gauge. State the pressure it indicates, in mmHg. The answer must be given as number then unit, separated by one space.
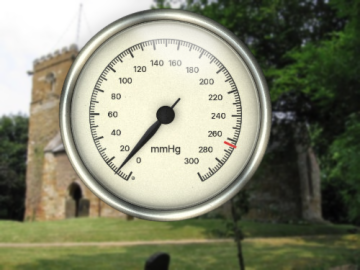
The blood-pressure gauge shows 10 mmHg
